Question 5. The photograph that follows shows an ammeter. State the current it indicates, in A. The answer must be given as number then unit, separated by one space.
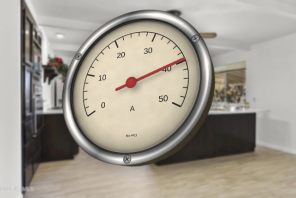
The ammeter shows 40 A
